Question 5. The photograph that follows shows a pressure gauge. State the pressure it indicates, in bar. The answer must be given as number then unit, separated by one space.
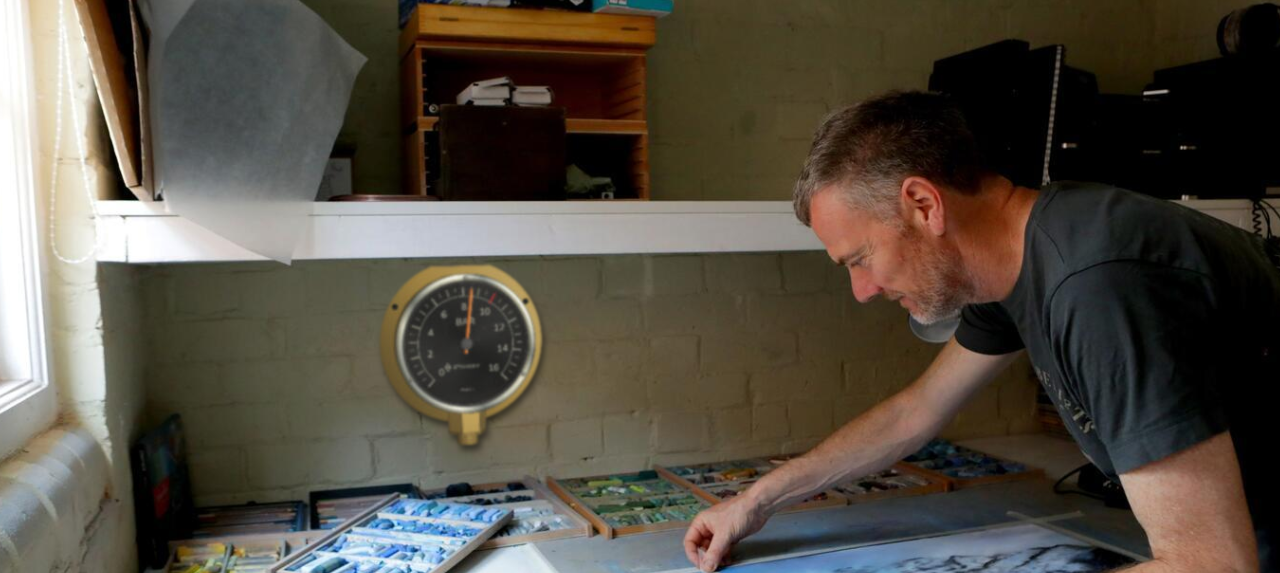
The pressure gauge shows 8.5 bar
